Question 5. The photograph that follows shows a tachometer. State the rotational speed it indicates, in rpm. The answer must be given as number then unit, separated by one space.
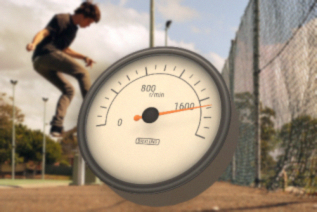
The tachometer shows 1700 rpm
